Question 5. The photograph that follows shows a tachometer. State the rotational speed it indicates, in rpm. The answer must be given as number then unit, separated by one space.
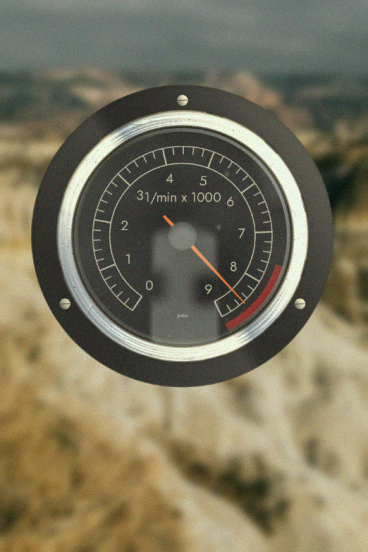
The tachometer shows 8500 rpm
